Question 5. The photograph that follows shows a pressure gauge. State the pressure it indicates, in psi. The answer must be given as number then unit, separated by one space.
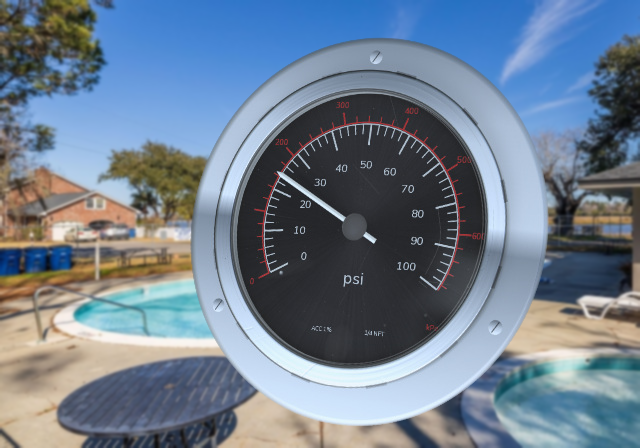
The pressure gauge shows 24 psi
